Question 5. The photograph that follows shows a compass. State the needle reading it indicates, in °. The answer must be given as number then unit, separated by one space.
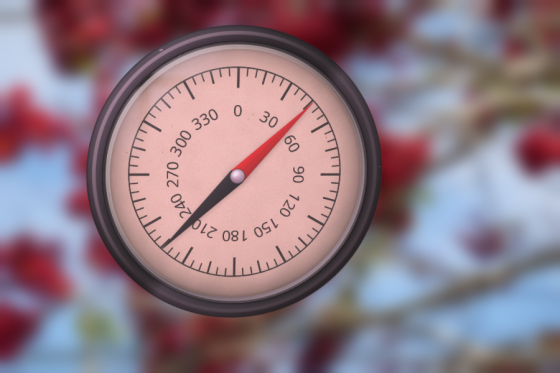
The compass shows 45 °
